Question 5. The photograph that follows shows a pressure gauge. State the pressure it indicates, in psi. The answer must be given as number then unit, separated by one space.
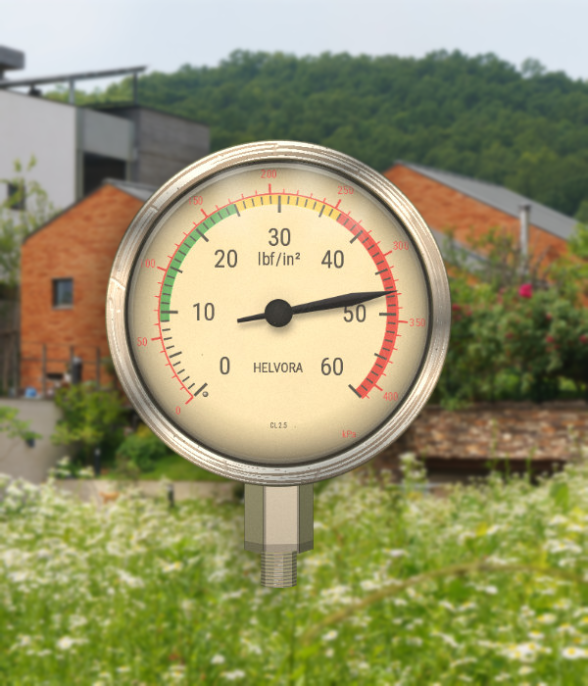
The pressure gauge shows 47.5 psi
